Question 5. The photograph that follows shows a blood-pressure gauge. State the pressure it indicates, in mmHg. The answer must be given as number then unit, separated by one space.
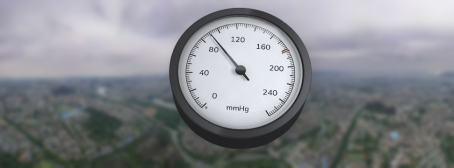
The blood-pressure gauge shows 90 mmHg
